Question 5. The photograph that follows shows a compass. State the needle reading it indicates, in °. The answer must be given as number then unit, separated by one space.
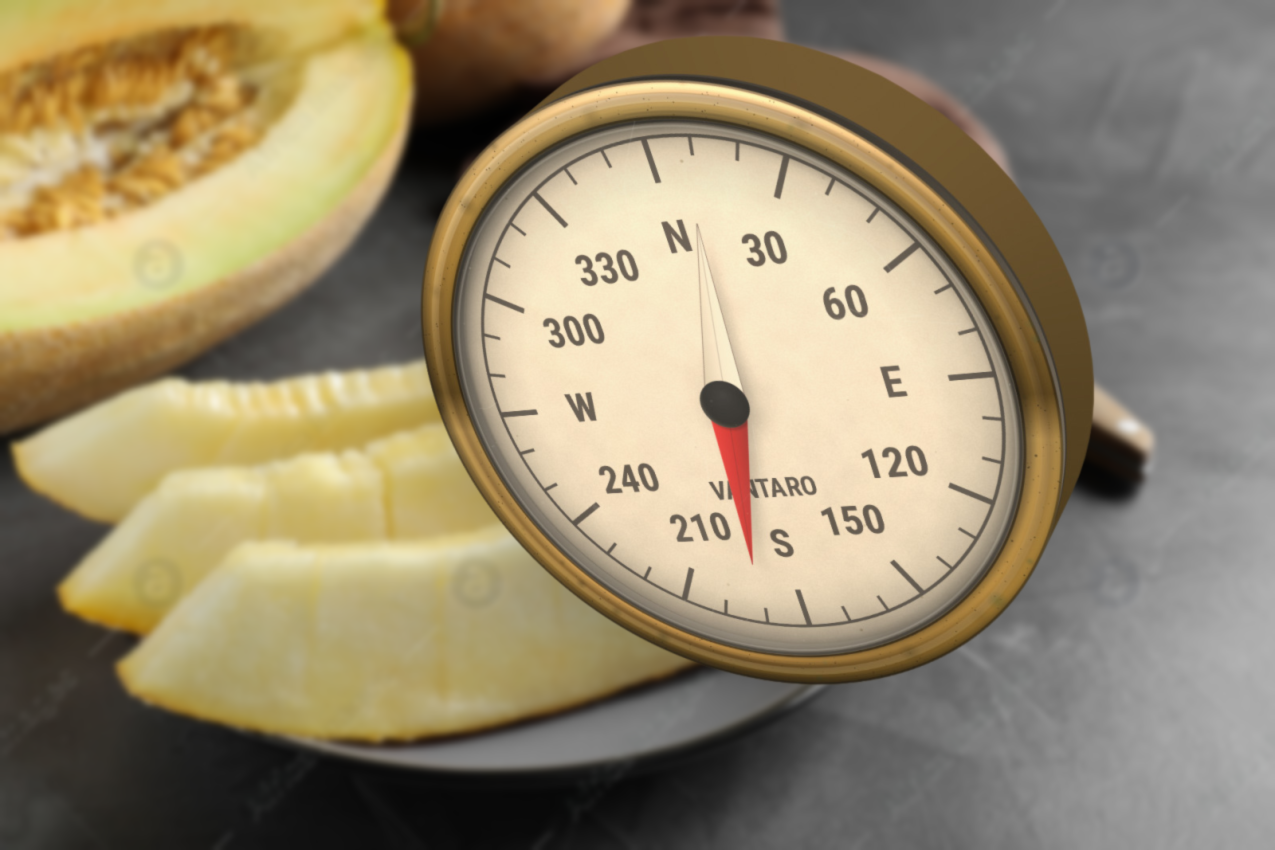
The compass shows 190 °
